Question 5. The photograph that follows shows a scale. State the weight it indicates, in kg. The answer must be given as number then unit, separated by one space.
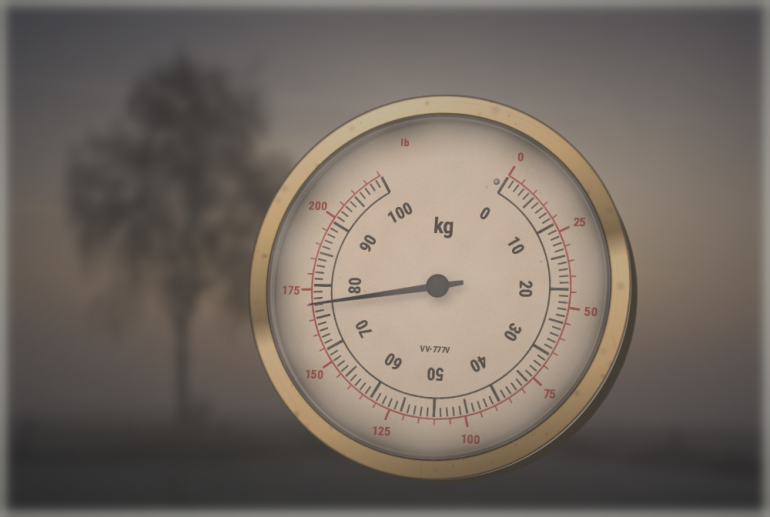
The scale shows 77 kg
